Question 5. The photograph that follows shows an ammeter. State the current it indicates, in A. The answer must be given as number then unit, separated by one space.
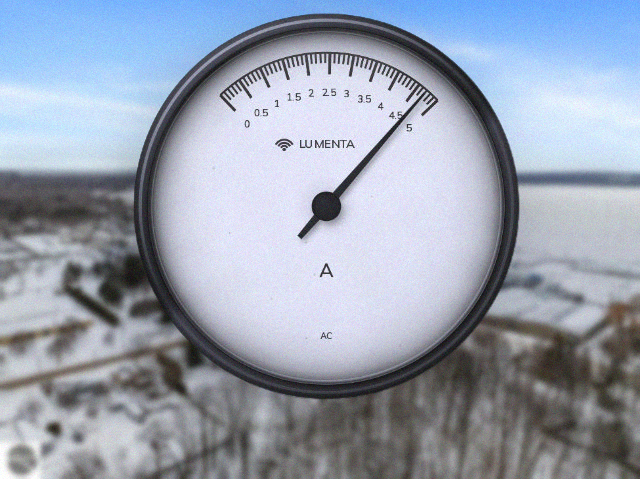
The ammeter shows 4.7 A
